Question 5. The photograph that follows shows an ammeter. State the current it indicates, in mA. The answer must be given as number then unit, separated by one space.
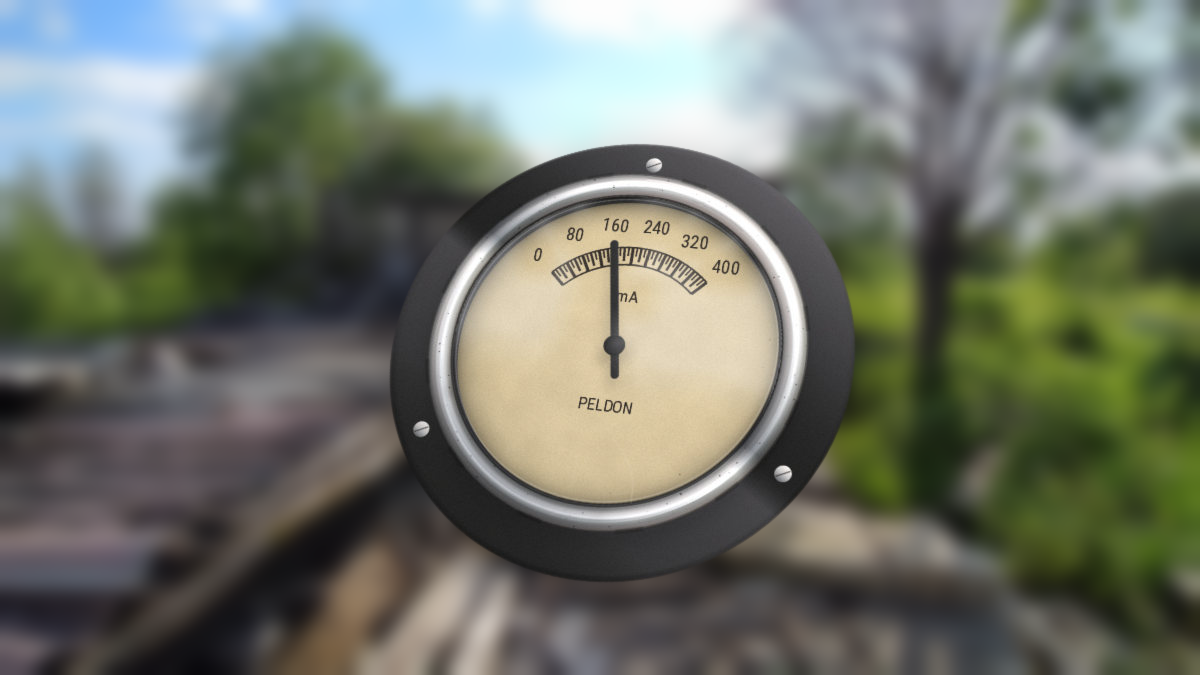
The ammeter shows 160 mA
